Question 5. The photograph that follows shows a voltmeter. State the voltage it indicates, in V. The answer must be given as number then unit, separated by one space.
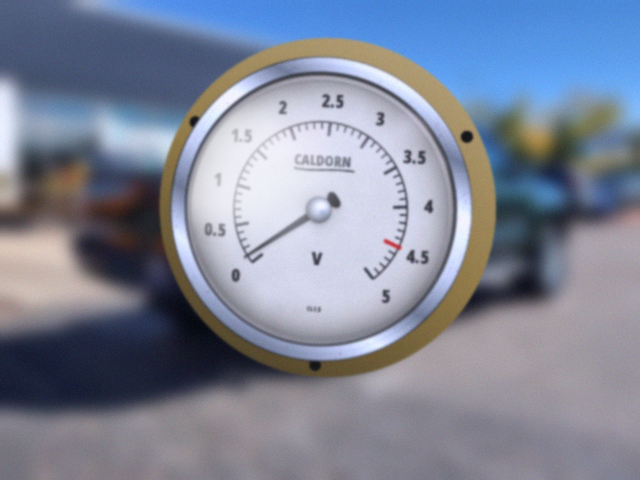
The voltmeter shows 0.1 V
